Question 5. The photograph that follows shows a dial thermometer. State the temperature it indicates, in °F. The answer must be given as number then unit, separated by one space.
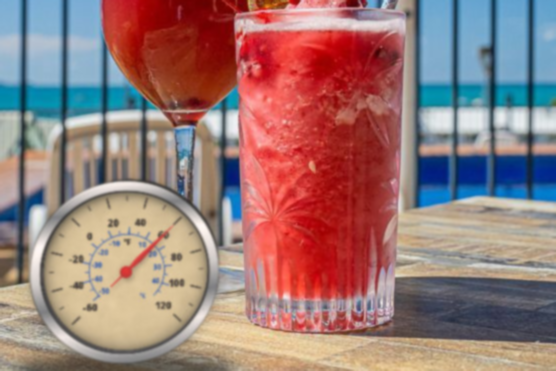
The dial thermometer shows 60 °F
